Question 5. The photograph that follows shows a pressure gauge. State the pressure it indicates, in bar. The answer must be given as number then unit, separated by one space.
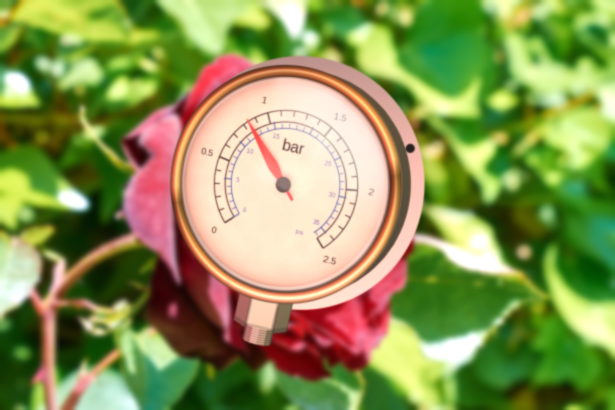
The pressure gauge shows 0.85 bar
